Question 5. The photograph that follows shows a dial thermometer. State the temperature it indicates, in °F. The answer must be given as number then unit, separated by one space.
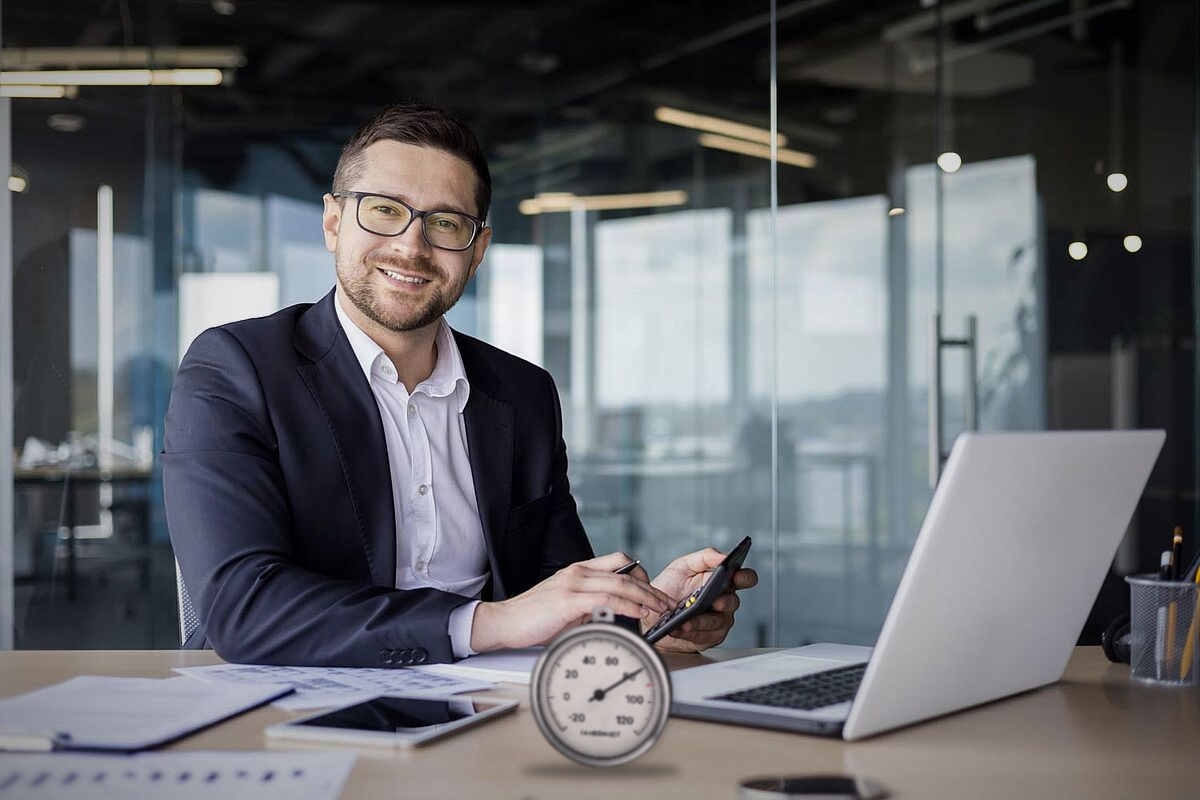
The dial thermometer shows 80 °F
